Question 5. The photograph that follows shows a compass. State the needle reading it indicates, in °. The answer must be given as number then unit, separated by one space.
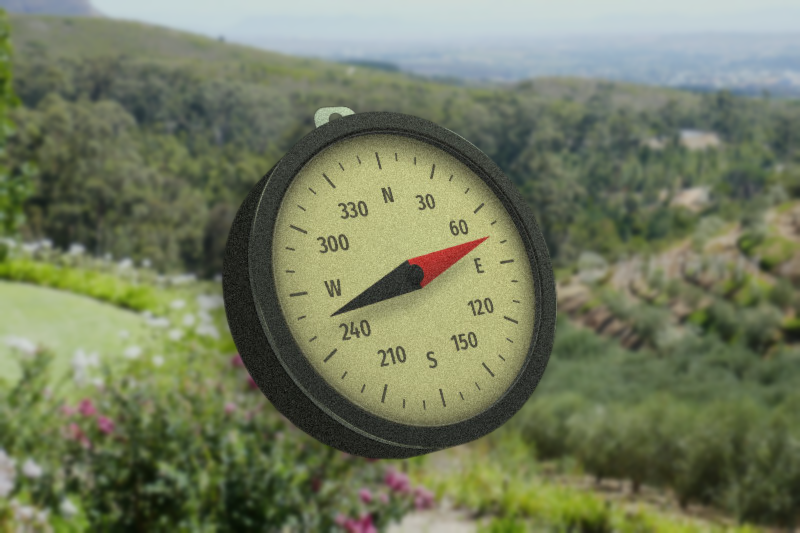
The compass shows 75 °
